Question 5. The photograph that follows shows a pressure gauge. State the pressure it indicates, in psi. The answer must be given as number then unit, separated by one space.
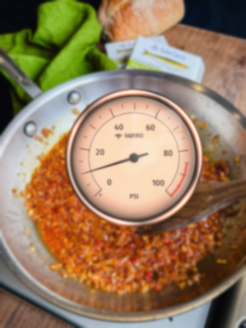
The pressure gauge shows 10 psi
